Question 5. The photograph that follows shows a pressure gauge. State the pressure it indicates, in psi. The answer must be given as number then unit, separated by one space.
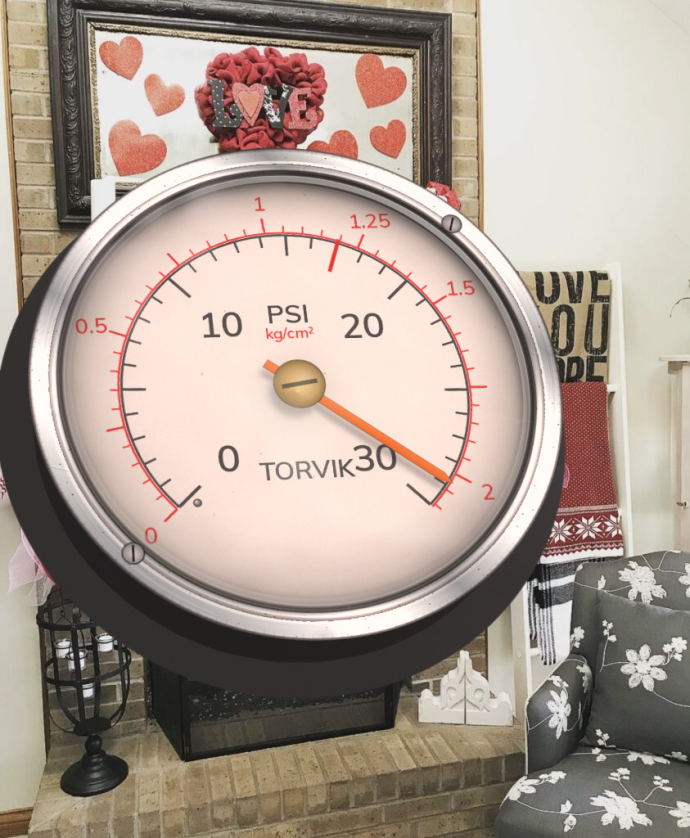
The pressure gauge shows 29 psi
